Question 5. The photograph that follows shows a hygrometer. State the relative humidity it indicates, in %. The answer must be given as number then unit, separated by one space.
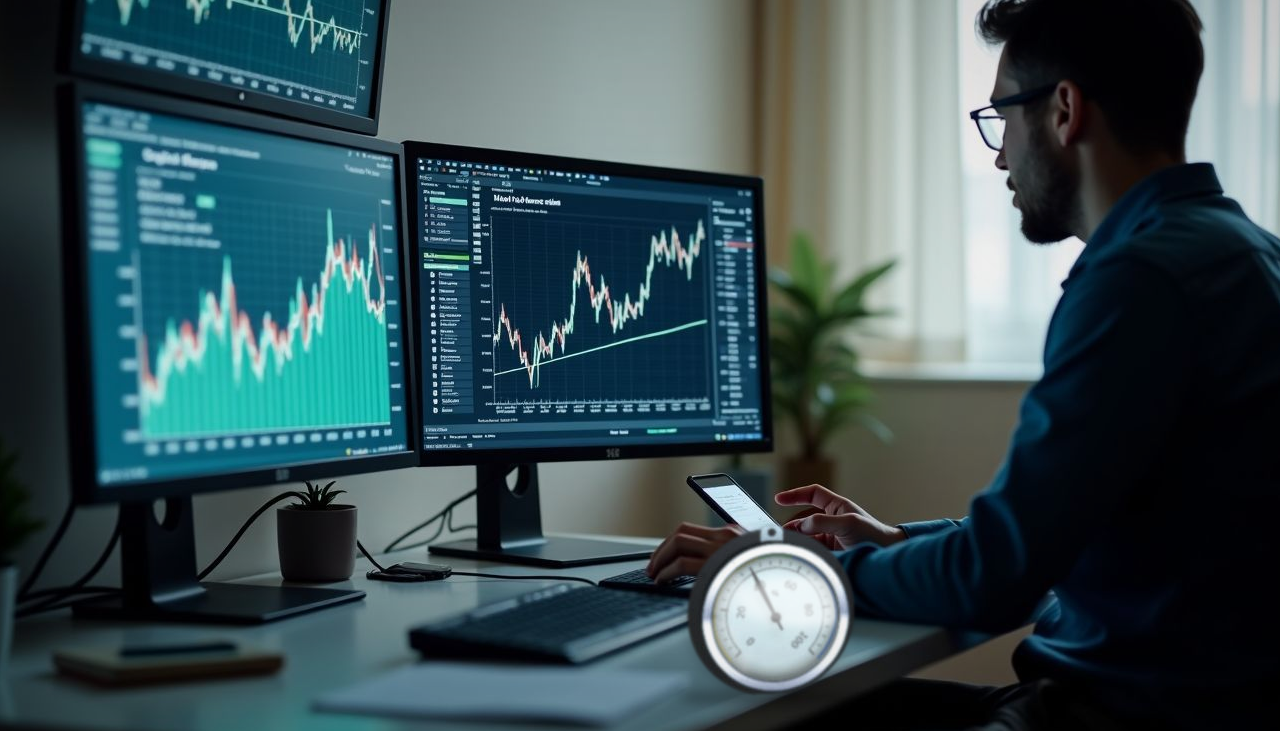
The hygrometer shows 40 %
